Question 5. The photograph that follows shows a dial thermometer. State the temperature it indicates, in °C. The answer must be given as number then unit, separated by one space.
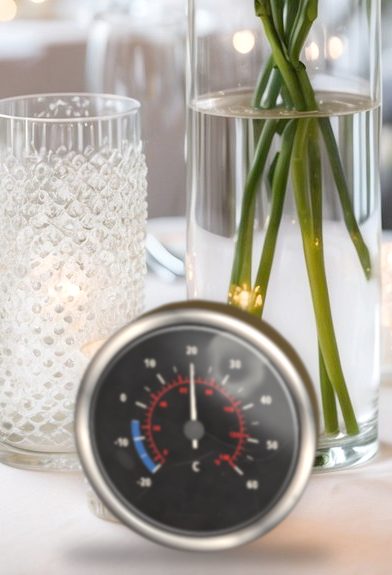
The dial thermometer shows 20 °C
